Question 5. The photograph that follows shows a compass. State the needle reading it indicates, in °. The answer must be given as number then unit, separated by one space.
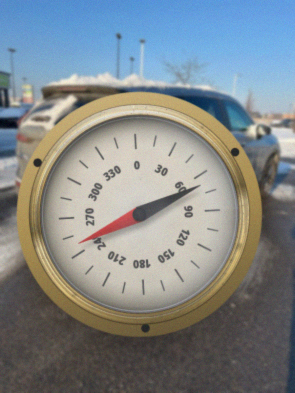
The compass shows 247.5 °
